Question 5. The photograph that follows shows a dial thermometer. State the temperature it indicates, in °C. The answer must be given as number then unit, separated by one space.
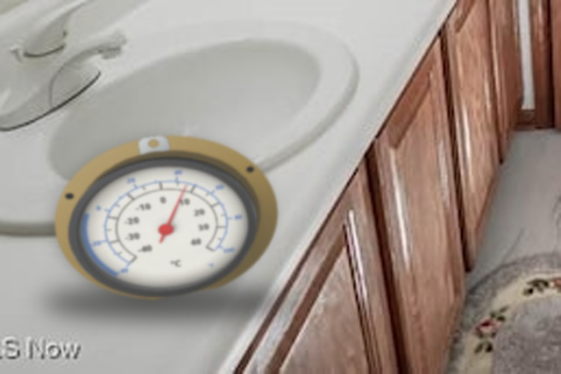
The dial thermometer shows 7.5 °C
